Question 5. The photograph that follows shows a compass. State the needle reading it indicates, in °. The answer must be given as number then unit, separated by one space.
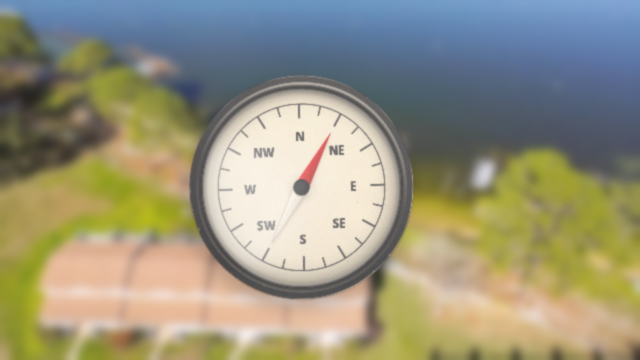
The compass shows 30 °
